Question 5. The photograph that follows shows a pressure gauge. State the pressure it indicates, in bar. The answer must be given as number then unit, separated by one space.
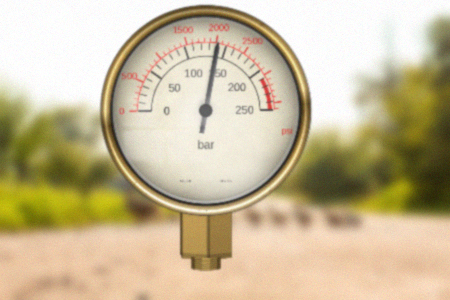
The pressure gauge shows 140 bar
